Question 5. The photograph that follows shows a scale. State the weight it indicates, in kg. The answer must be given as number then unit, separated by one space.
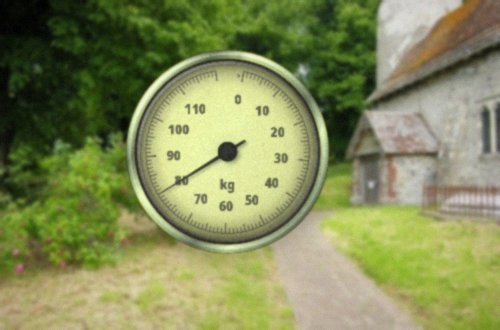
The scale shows 80 kg
